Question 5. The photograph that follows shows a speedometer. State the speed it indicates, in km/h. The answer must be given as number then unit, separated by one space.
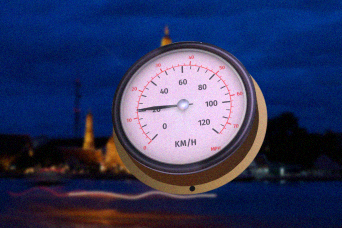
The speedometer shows 20 km/h
